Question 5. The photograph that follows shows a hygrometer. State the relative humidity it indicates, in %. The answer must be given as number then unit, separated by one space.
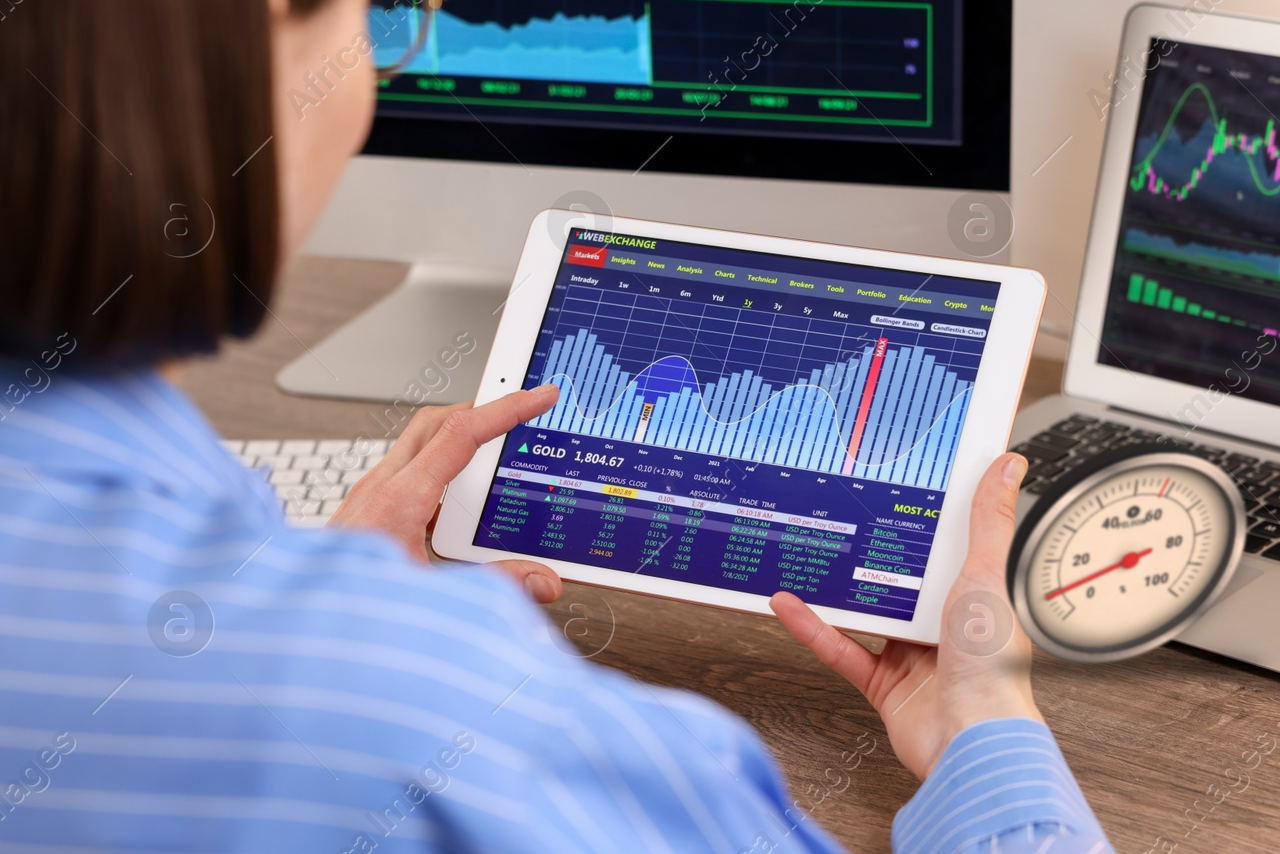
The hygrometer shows 10 %
